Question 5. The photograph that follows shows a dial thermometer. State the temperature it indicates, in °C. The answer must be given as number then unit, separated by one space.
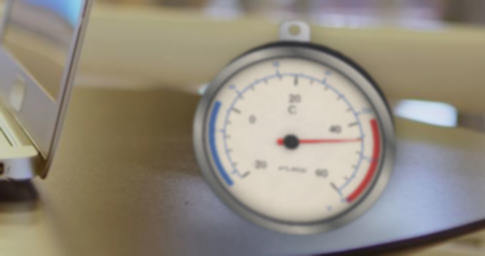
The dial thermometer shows 44 °C
